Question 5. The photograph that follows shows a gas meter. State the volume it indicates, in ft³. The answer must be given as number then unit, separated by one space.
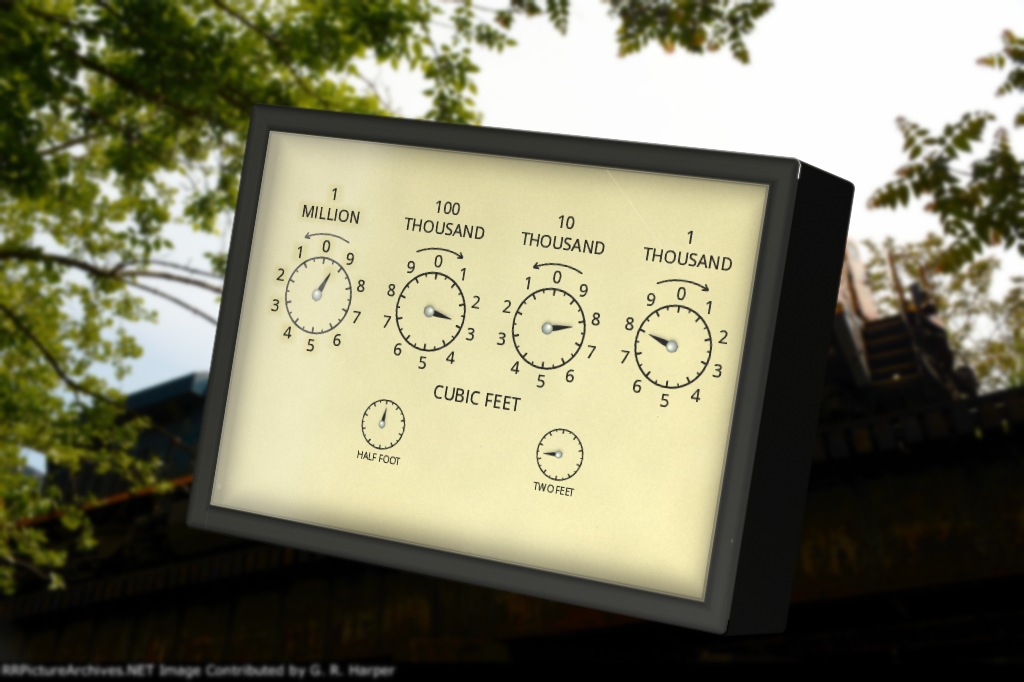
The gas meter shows 927800 ft³
